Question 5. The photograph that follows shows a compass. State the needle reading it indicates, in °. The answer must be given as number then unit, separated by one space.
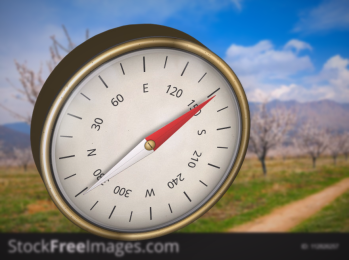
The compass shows 150 °
